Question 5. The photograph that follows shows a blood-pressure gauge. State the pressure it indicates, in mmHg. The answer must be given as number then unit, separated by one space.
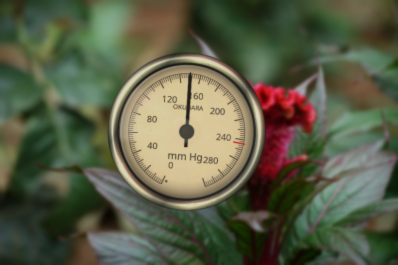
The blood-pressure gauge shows 150 mmHg
